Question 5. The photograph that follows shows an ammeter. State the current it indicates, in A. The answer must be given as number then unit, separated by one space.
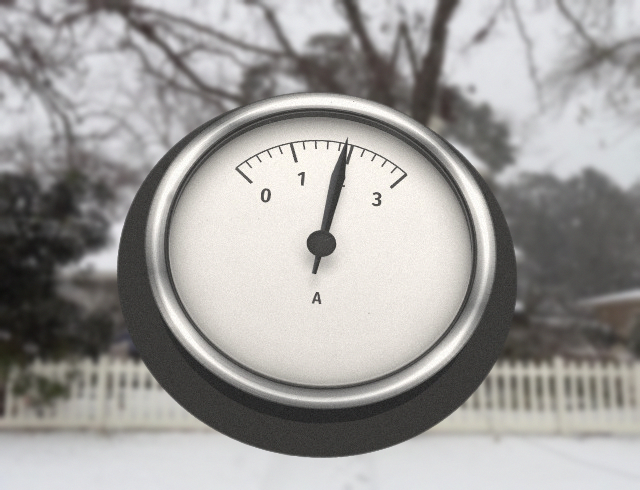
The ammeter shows 1.9 A
